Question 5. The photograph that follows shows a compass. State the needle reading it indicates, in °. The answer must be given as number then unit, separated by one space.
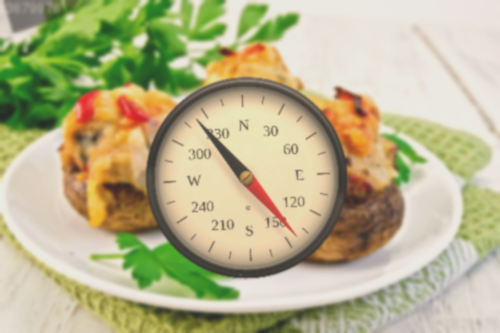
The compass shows 142.5 °
